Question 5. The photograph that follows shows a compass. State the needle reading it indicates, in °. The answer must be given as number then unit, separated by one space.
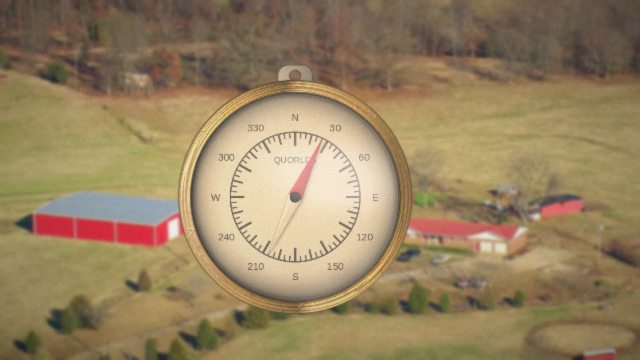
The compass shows 25 °
